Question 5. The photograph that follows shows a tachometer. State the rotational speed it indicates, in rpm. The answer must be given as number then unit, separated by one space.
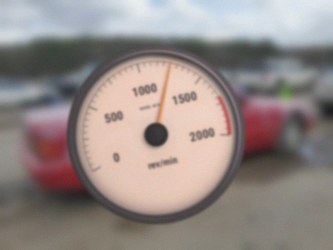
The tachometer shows 1250 rpm
